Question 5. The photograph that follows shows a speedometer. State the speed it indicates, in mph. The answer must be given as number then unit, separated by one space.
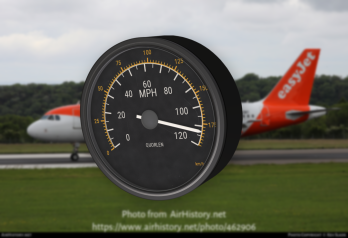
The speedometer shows 112.5 mph
